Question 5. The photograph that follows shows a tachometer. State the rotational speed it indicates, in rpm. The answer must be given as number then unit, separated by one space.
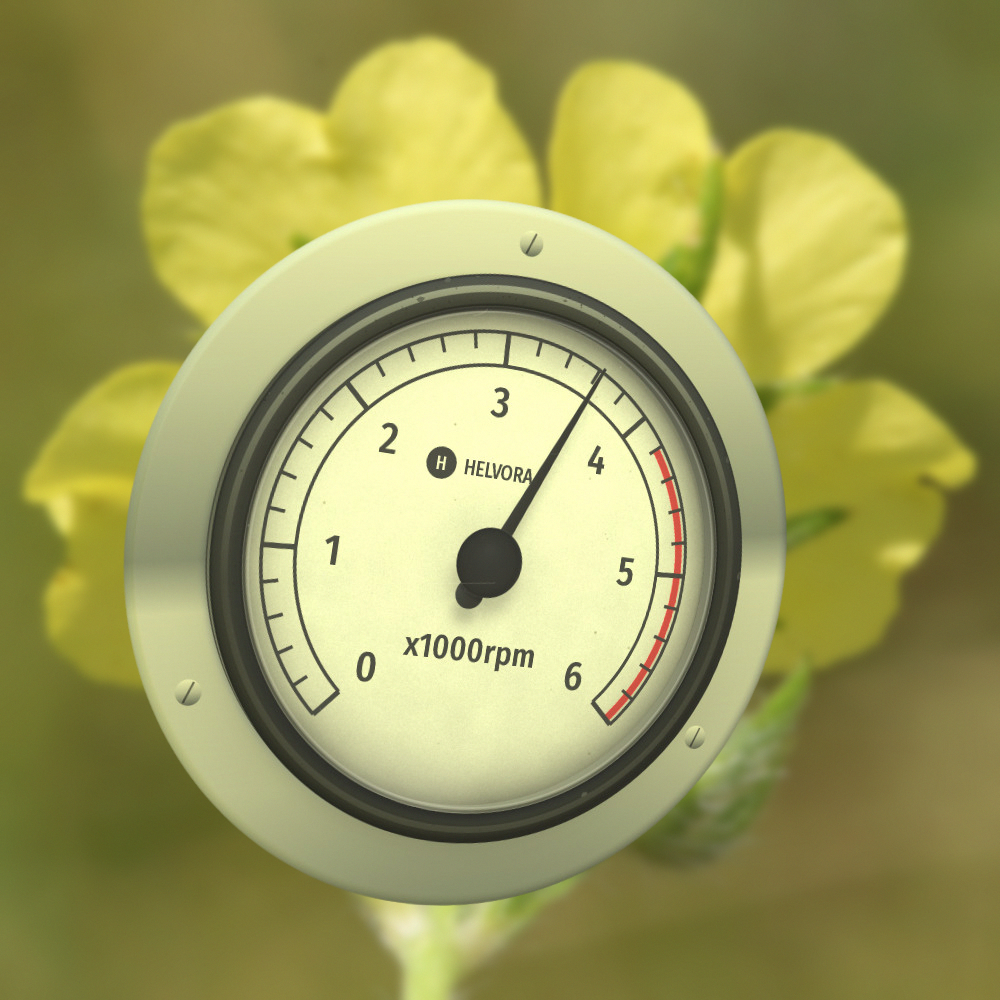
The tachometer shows 3600 rpm
